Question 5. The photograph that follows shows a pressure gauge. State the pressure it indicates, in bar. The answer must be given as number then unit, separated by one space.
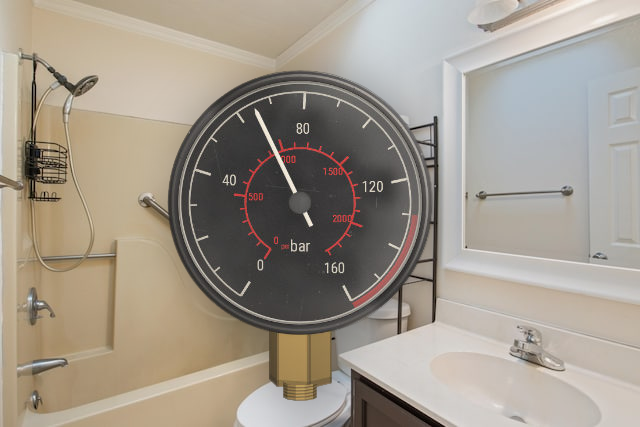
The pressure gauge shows 65 bar
